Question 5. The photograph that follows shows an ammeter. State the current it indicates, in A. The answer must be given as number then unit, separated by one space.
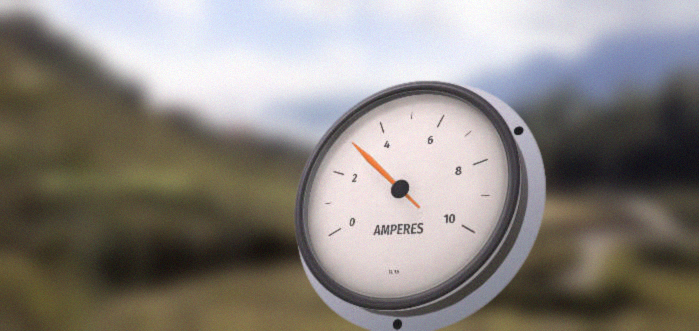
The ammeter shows 3 A
